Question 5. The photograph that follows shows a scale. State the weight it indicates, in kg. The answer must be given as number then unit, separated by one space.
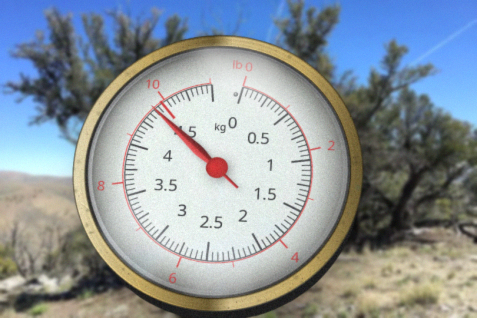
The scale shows 4.4 kg
